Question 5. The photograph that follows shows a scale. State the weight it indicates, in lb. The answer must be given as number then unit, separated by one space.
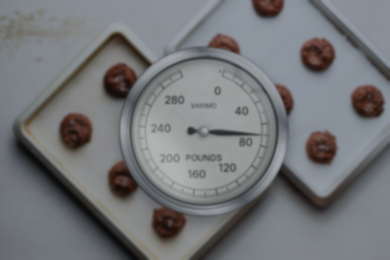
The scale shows 70 lb
